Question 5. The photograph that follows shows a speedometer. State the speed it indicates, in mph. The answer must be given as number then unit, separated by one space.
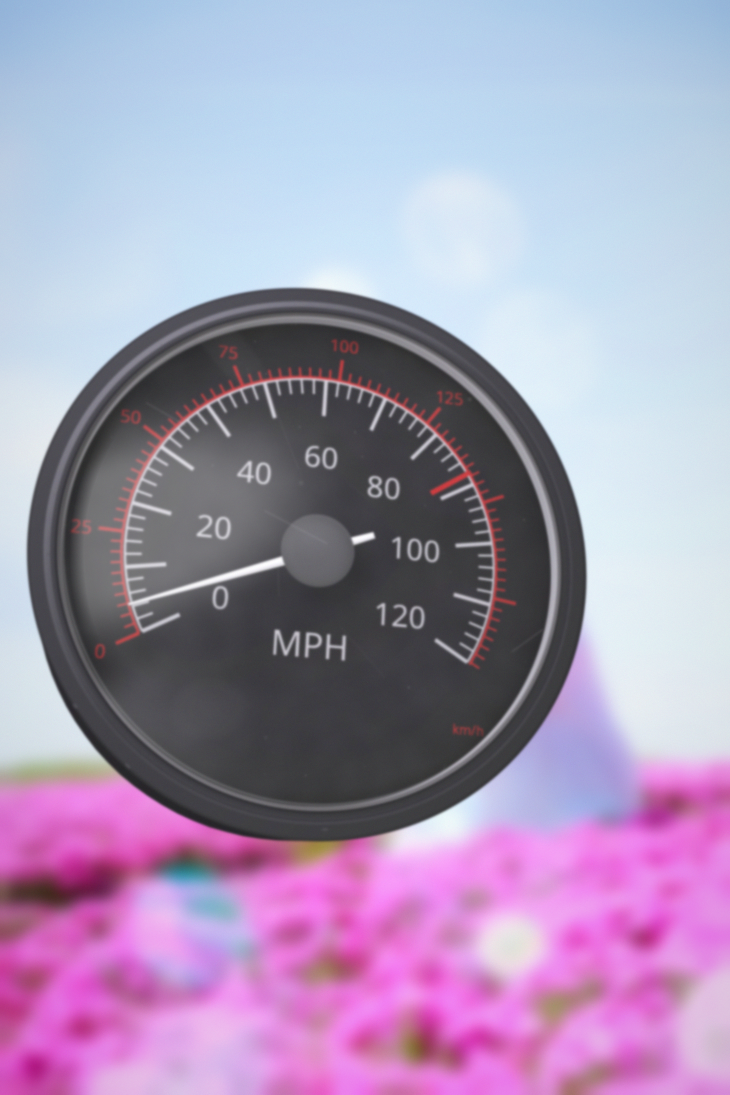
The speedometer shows 4 mph
